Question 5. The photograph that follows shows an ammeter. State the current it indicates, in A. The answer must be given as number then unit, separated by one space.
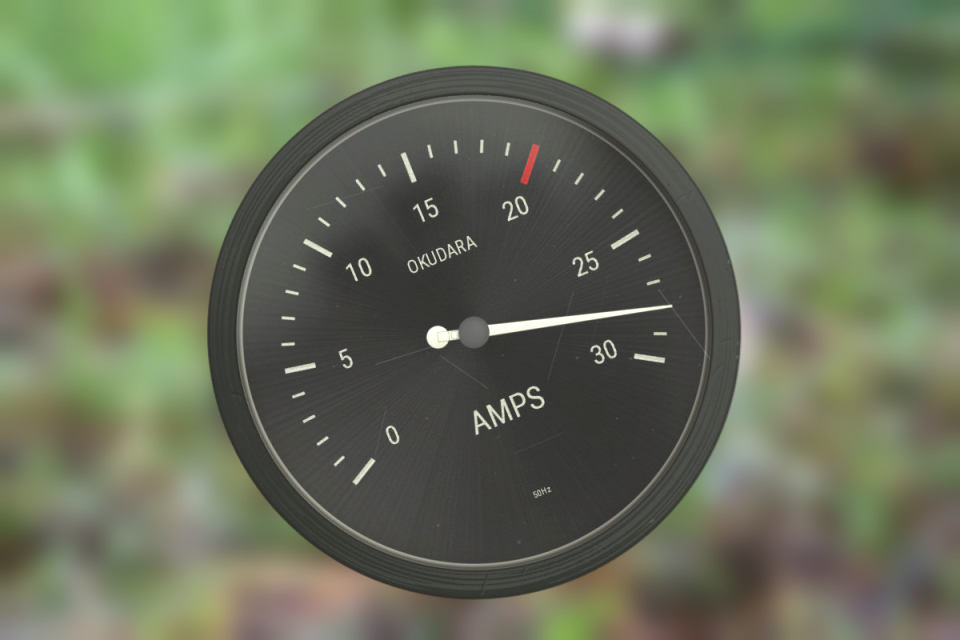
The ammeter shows 28 A
